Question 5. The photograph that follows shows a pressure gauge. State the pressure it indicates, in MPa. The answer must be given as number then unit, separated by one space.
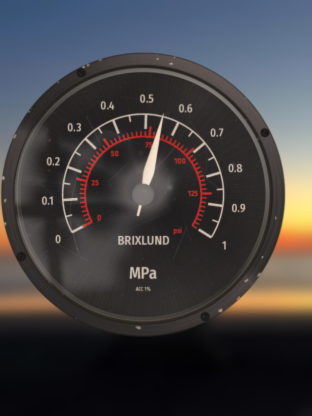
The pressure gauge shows 0.55 MPa
